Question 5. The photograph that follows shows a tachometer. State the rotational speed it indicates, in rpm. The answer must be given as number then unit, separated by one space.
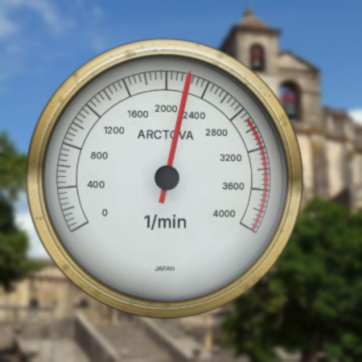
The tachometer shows 2200 rpm
